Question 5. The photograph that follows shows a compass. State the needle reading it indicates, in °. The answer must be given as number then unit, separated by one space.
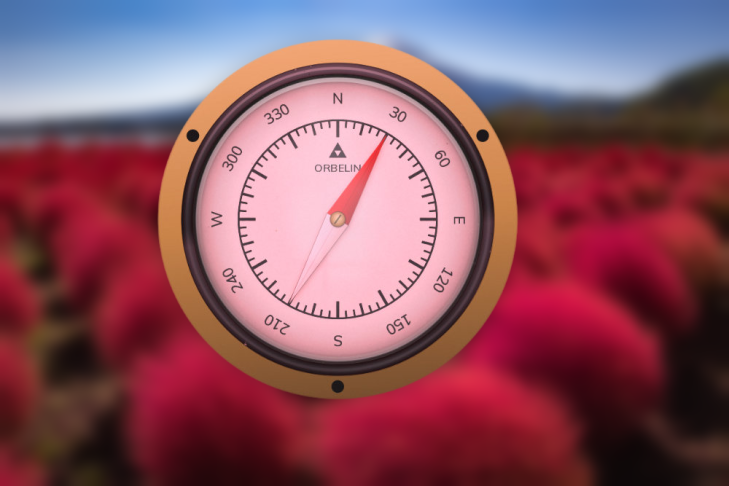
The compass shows 30 °
